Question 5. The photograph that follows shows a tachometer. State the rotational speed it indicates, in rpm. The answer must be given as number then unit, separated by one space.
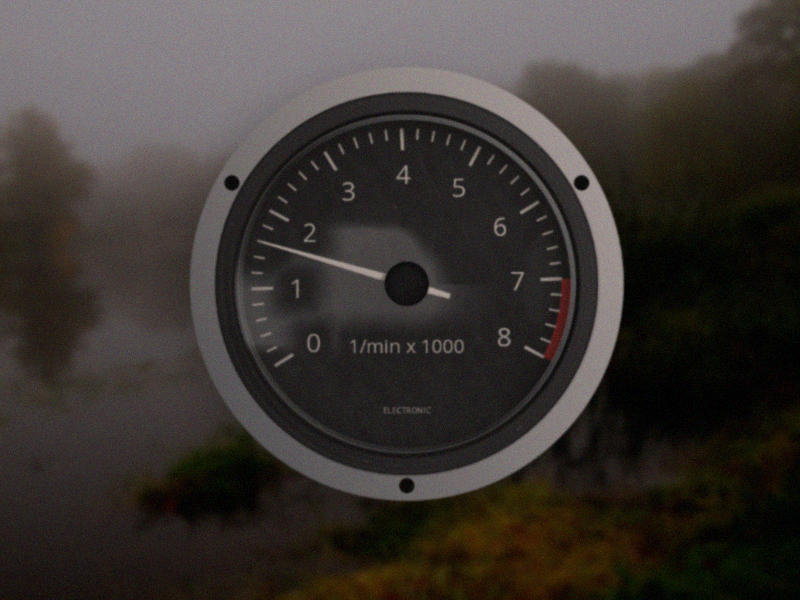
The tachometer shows 1600 rpm
